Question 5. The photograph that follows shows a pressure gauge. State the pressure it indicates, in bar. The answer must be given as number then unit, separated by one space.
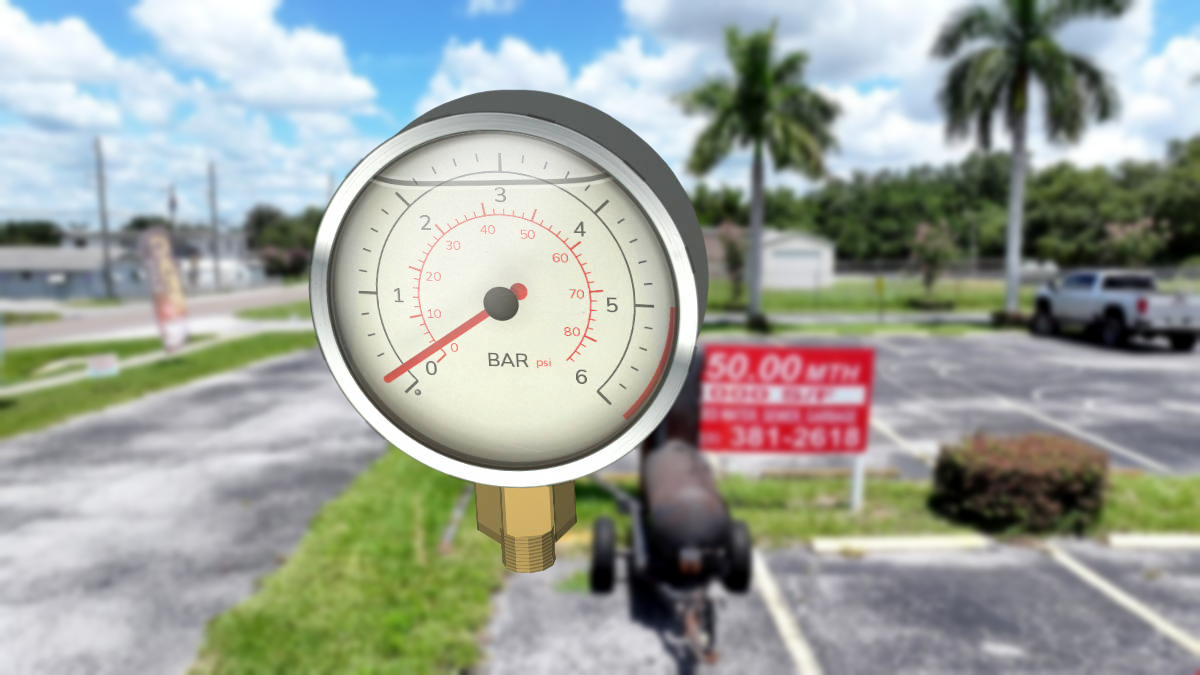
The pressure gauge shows 0.2 bar
